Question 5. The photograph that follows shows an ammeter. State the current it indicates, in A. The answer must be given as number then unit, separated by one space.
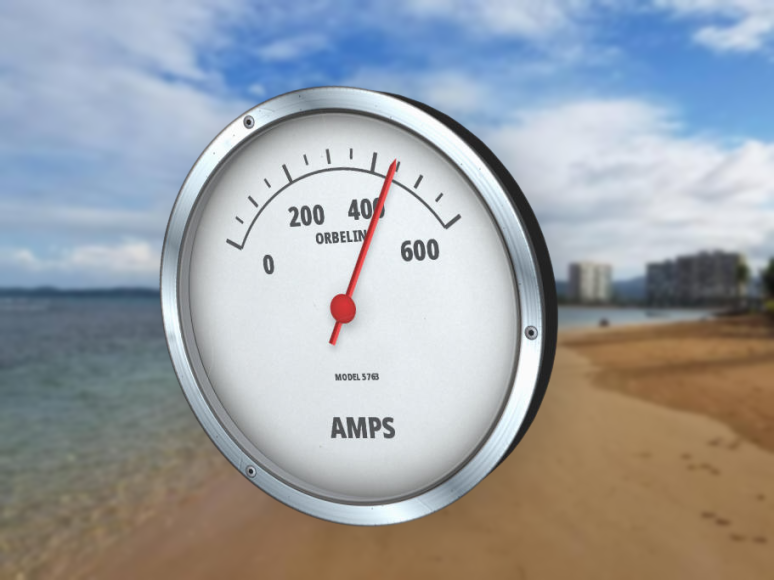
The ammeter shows 450 A
